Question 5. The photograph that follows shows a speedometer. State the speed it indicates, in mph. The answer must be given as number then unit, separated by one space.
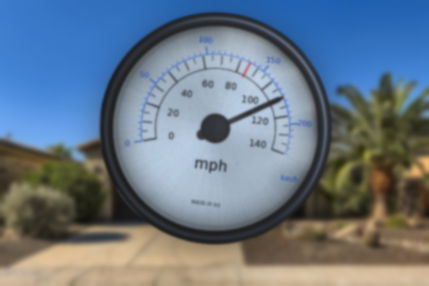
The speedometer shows 110 mph
